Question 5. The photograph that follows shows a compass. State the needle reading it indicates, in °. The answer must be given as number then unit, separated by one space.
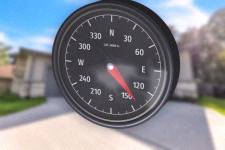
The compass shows 140 °
